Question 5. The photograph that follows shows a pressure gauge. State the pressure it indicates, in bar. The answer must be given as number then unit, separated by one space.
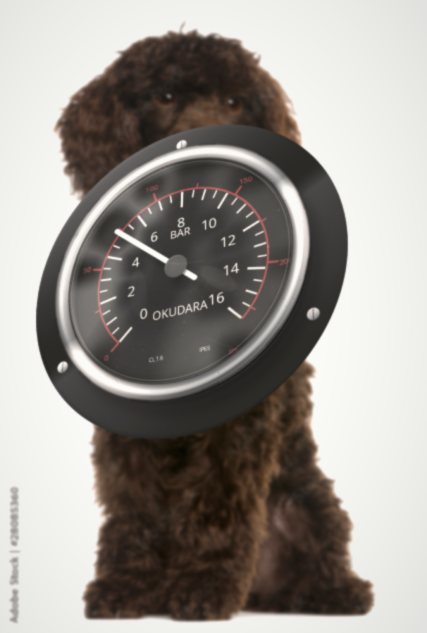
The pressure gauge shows 5 bar
